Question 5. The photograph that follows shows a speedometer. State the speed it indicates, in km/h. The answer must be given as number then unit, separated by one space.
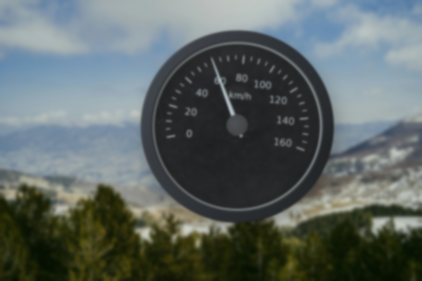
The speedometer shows 60 km/h
